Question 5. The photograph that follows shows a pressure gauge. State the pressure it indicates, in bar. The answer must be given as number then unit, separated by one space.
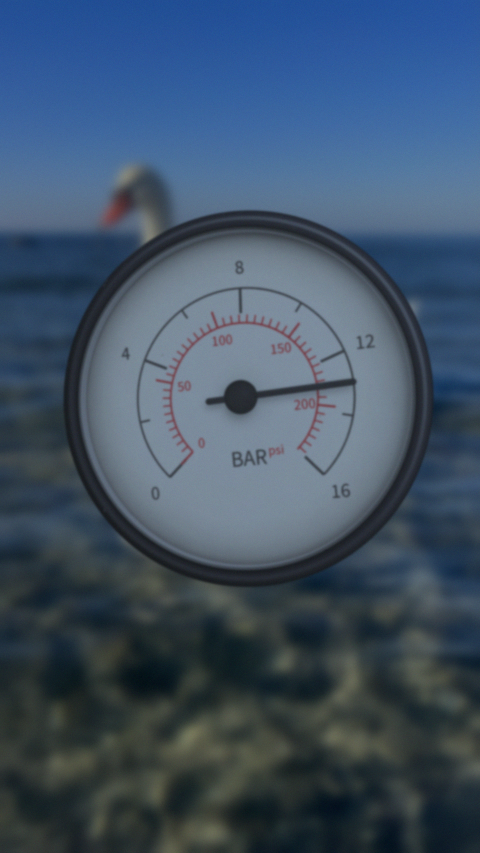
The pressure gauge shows 13 bar
